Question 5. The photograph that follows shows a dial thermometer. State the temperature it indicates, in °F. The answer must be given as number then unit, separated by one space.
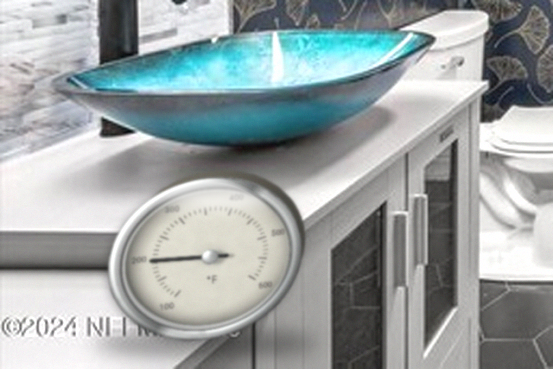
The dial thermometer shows 200 °F
